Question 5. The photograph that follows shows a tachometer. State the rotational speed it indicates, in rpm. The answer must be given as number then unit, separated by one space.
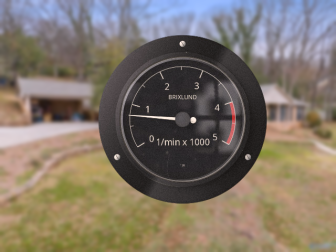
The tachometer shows 750 rpm
